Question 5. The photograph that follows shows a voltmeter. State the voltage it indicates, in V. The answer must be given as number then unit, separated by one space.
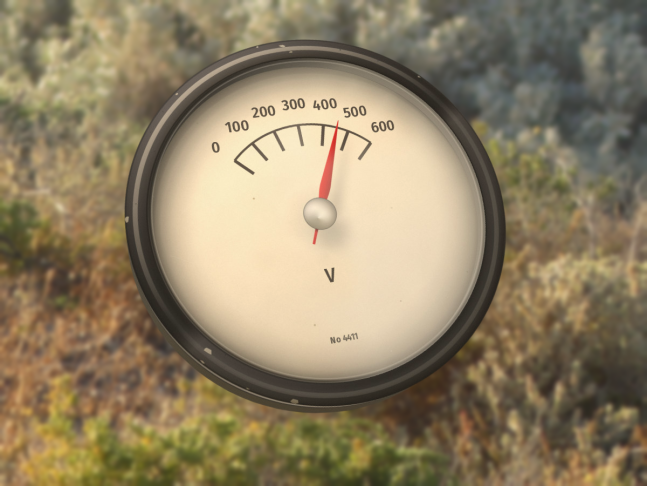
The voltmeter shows 450 V
